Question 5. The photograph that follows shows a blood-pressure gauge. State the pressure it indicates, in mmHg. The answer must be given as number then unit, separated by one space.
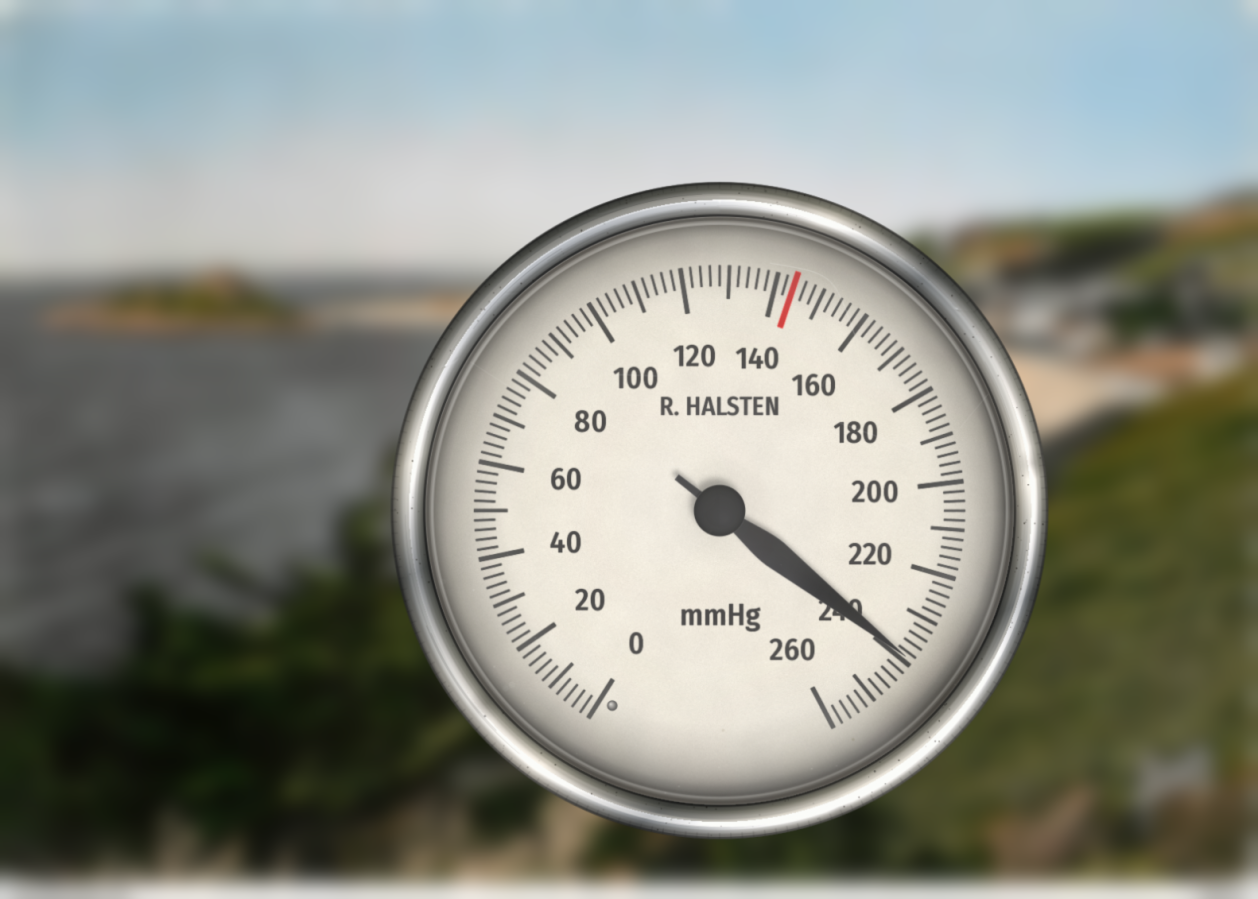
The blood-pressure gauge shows 239 mmHg
